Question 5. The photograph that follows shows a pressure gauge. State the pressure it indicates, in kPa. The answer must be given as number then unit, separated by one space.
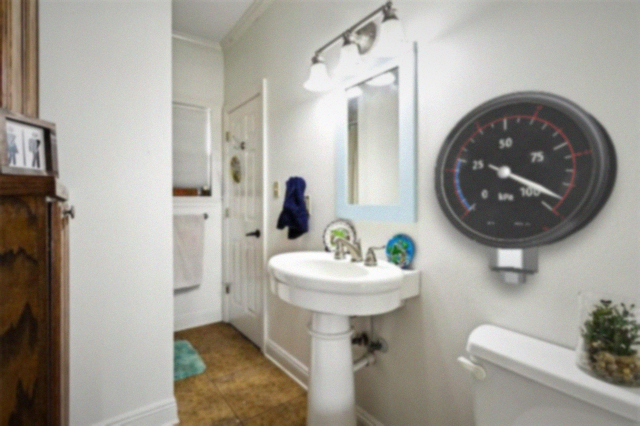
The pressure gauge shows 95 kPa
